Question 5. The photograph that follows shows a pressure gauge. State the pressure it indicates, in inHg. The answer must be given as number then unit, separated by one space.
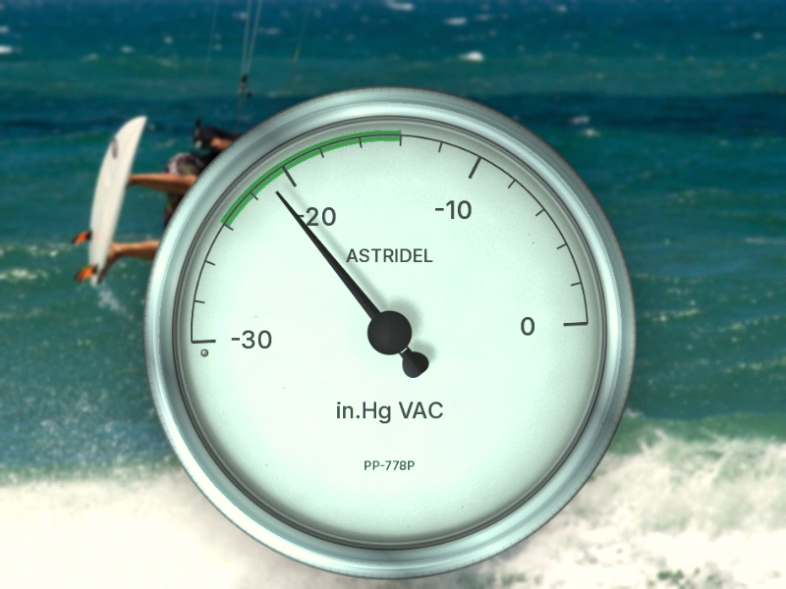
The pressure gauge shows -21 inHg
